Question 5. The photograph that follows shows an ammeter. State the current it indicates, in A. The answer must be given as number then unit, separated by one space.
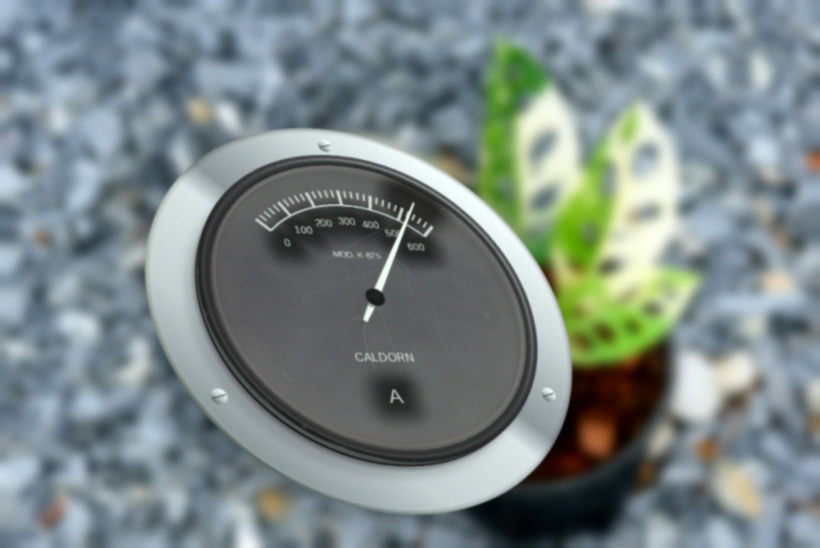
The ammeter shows 520 A
